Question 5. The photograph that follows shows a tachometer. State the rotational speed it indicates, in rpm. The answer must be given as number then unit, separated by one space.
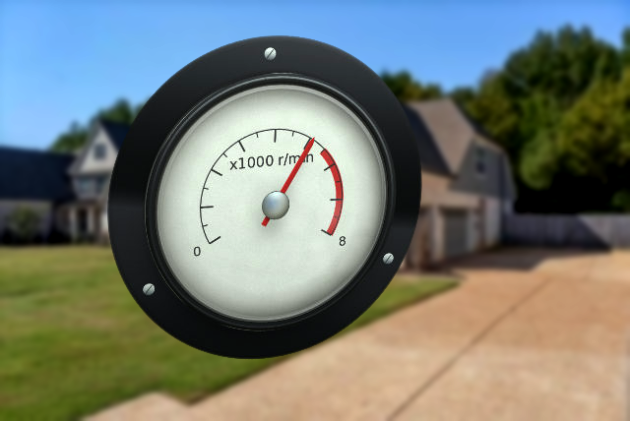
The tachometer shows 5000 rpm
